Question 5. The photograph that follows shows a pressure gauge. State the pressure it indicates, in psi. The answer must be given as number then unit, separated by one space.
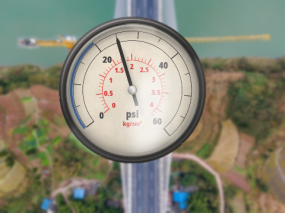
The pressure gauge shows 25 psi
